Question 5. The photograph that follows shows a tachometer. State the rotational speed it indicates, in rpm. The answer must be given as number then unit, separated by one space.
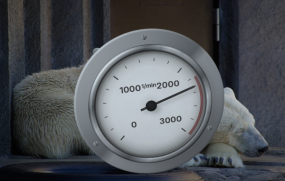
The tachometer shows 2300 rpm
